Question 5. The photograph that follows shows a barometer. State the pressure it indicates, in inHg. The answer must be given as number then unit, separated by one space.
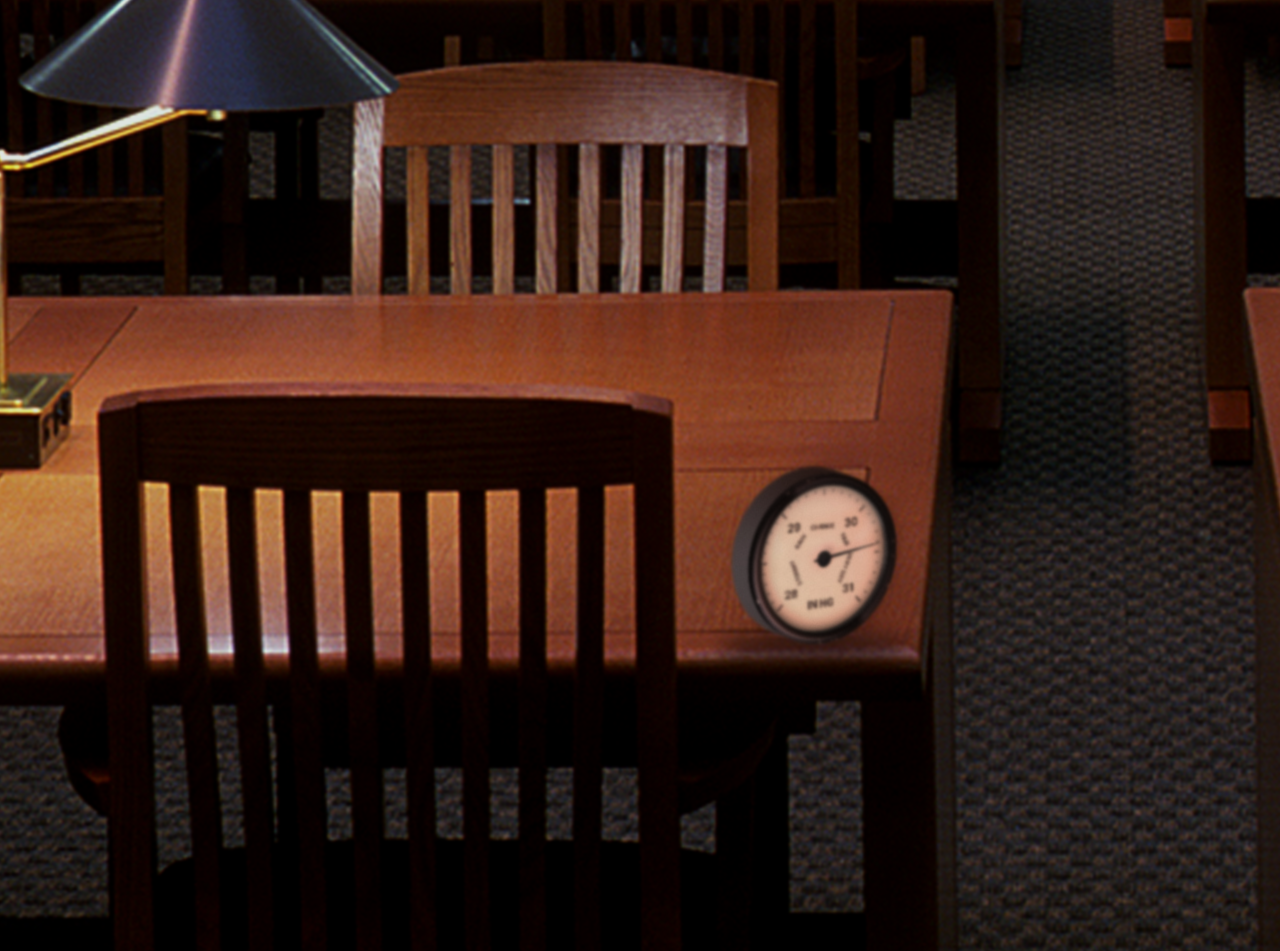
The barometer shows 30.4 inHg
